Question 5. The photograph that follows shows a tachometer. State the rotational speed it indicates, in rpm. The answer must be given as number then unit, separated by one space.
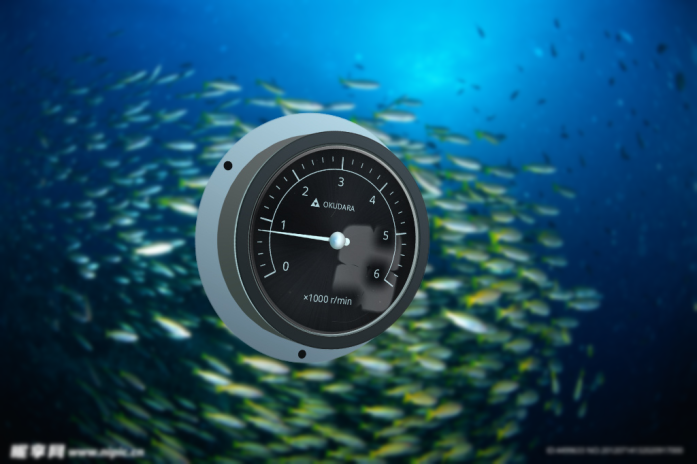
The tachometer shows 800 rpm
